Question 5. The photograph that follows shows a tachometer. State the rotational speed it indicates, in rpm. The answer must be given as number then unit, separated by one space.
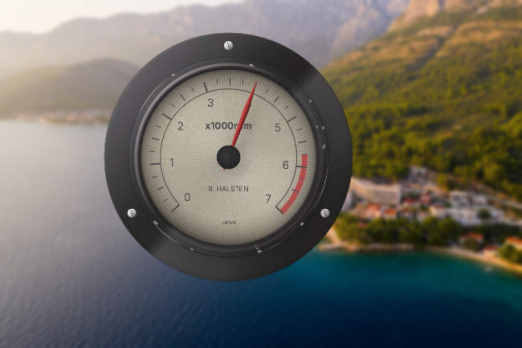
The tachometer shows 4000 rpm
